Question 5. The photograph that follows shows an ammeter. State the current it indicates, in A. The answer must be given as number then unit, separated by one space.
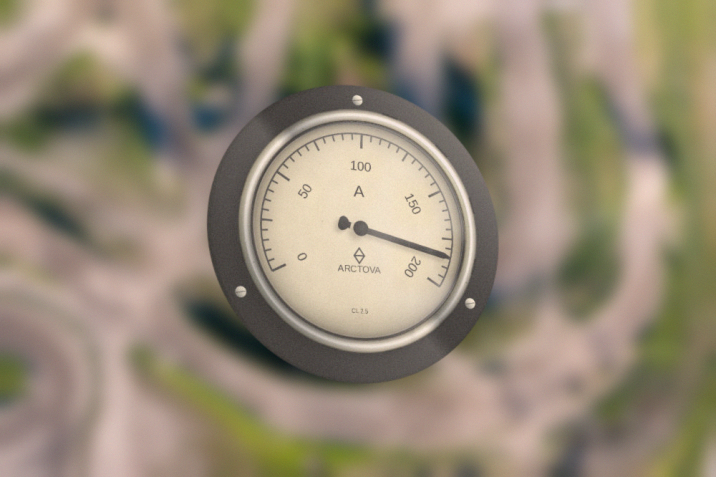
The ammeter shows 185 A
